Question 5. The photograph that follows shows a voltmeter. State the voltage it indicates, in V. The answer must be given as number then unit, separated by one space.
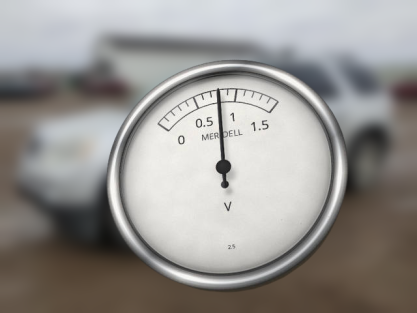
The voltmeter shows 0.8 V
